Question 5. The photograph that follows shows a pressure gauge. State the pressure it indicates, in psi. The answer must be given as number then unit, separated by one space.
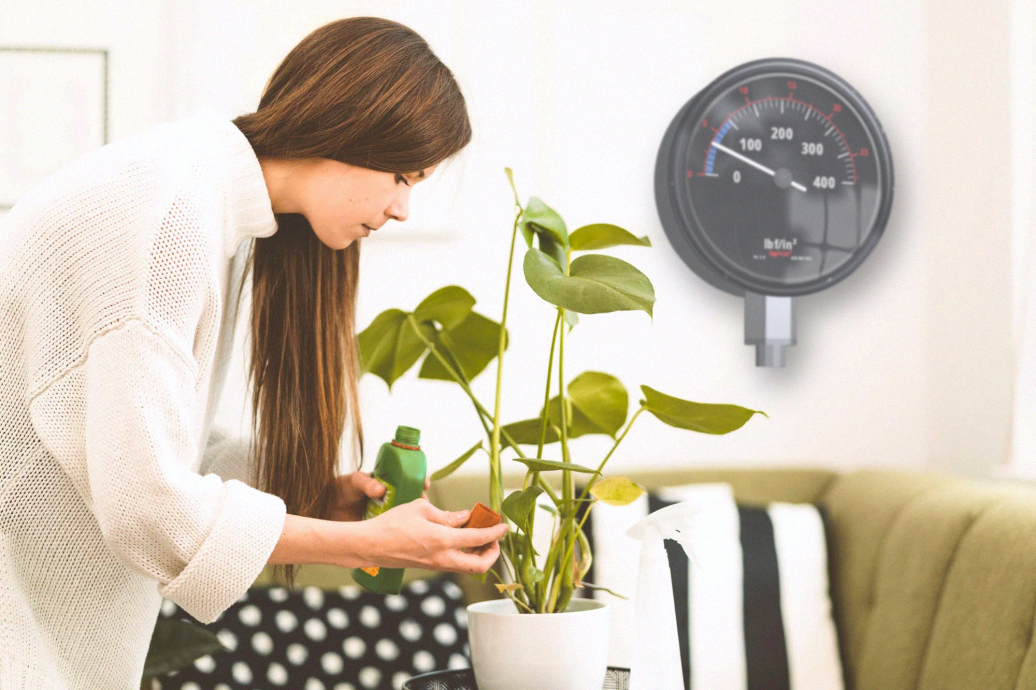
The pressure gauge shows 50 psi
